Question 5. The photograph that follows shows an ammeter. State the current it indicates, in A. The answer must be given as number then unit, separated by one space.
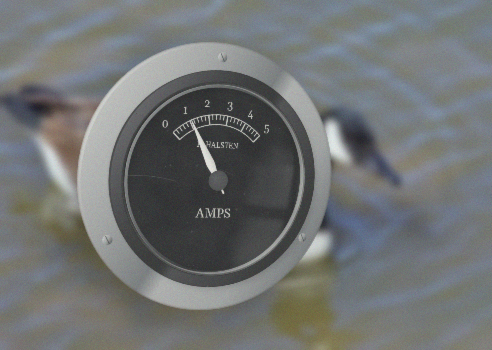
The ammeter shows 1 A
